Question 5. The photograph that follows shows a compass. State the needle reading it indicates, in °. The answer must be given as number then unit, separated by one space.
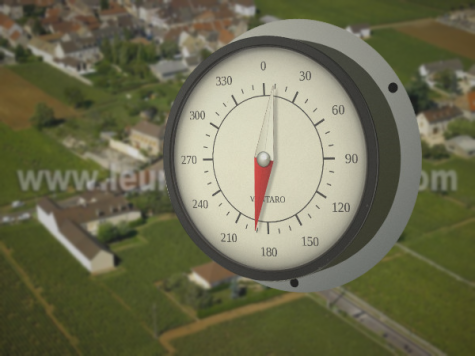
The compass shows 190 °
